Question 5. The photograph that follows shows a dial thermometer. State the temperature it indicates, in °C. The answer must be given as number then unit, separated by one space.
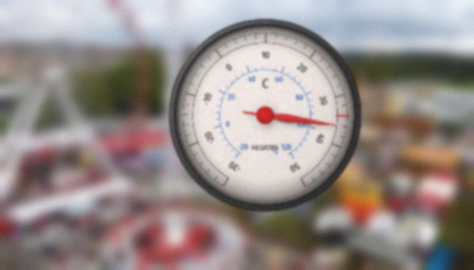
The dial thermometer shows 36 °C
